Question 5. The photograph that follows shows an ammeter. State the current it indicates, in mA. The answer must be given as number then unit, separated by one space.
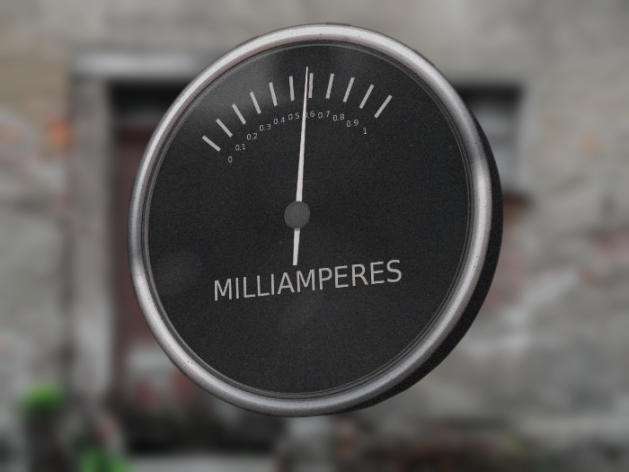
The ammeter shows 0.6 mA
